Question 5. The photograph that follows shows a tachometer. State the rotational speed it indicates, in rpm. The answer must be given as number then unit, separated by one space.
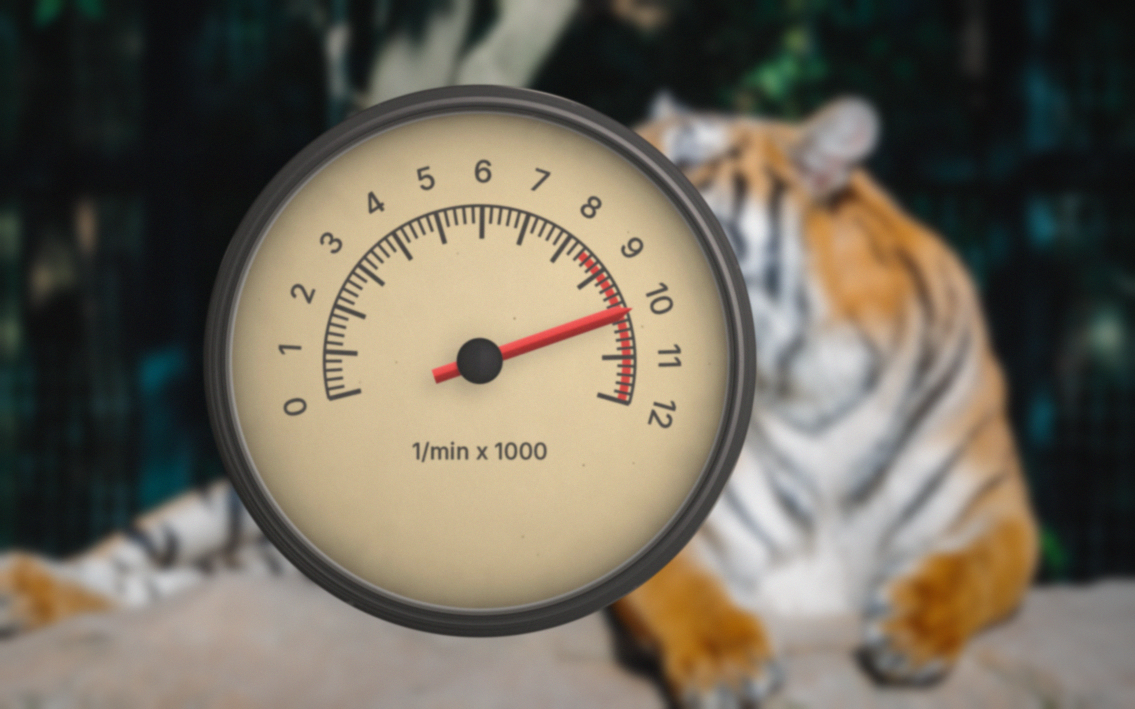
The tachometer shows 10000 rpm
